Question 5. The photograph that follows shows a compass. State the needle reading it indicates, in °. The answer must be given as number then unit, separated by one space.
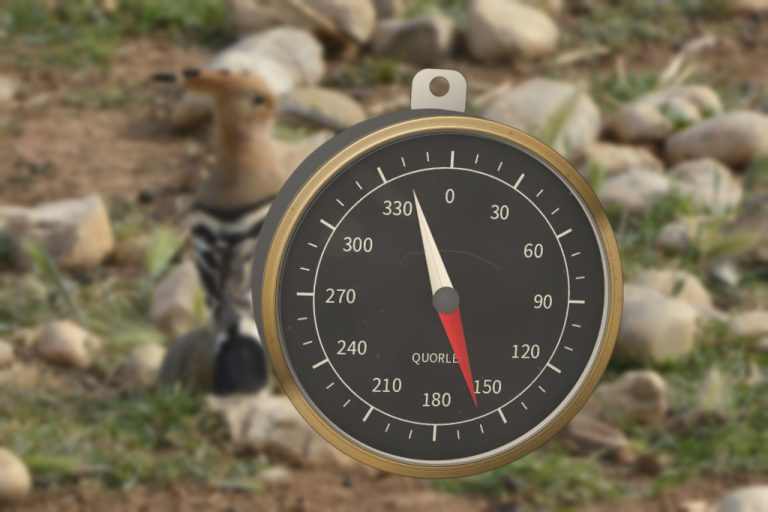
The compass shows 160 °
